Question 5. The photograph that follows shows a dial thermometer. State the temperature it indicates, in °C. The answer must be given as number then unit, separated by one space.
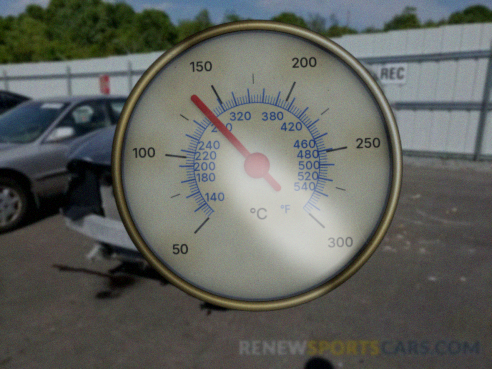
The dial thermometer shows 137.5 °C
